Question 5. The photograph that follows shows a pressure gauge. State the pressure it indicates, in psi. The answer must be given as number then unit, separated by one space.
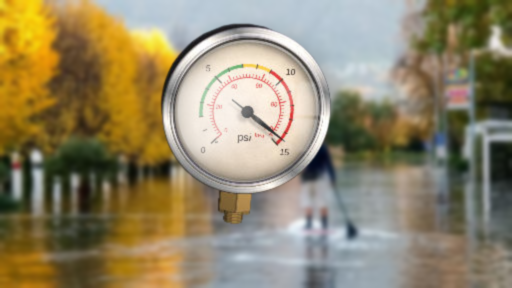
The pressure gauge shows 14.5 psi
